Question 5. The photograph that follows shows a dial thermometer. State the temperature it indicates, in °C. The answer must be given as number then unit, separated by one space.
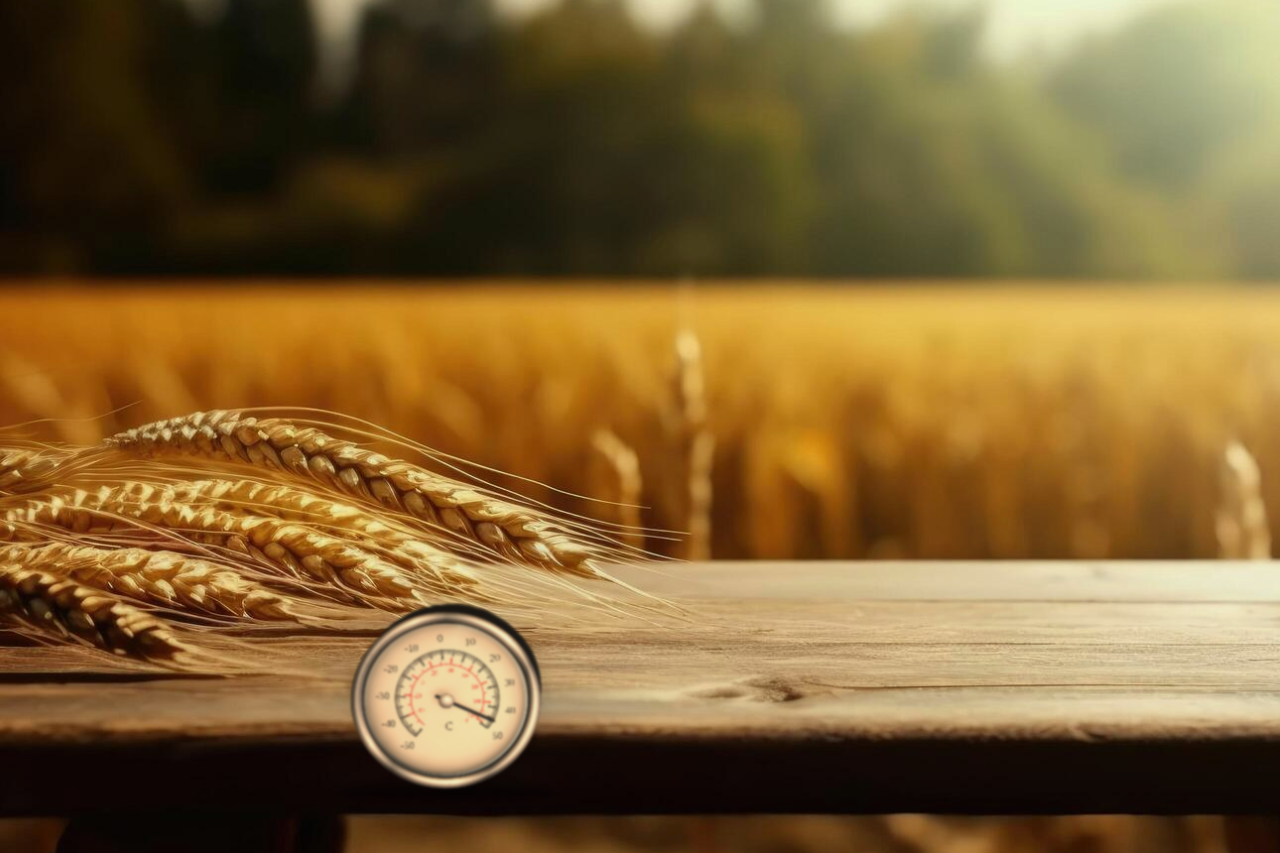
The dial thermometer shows 45 °C
